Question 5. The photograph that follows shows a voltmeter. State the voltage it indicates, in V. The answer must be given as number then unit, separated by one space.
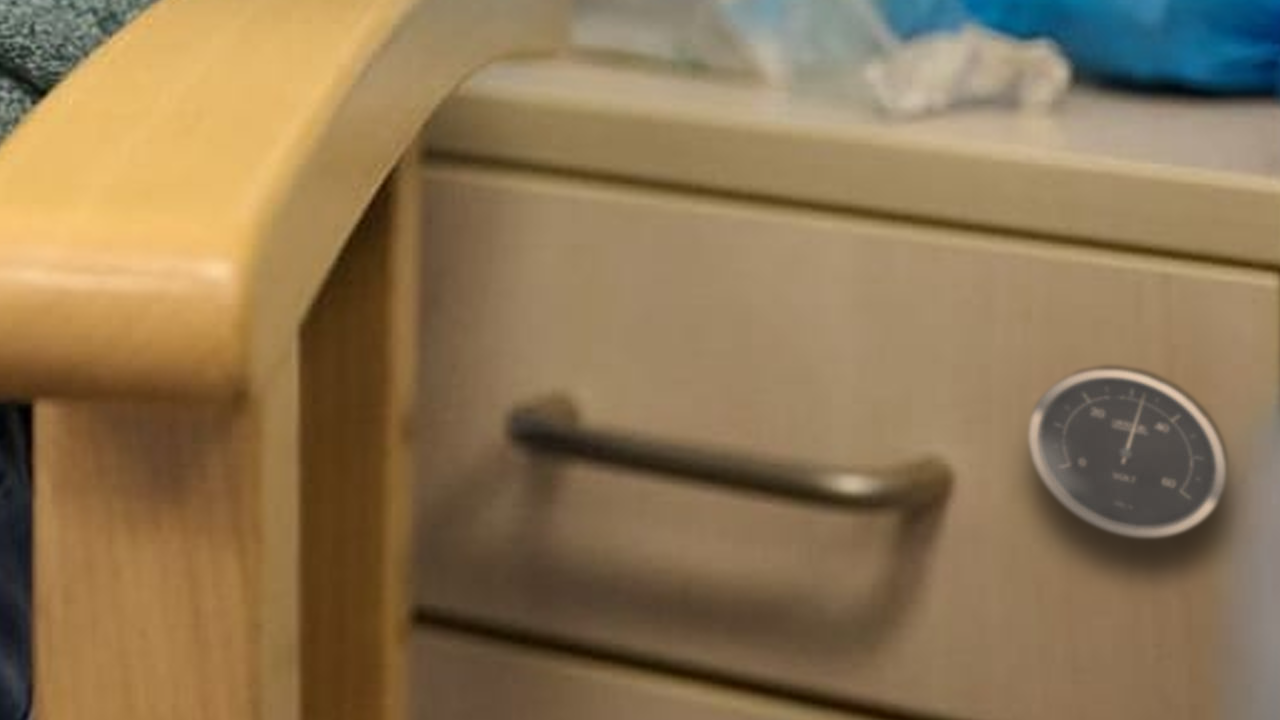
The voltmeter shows 32.5 V
